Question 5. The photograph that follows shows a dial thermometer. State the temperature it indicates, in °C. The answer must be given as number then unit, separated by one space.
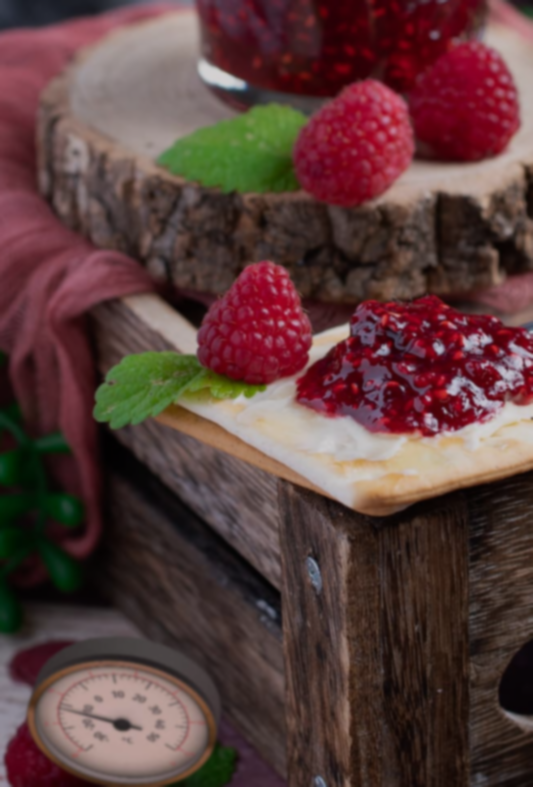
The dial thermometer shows -10 °C
